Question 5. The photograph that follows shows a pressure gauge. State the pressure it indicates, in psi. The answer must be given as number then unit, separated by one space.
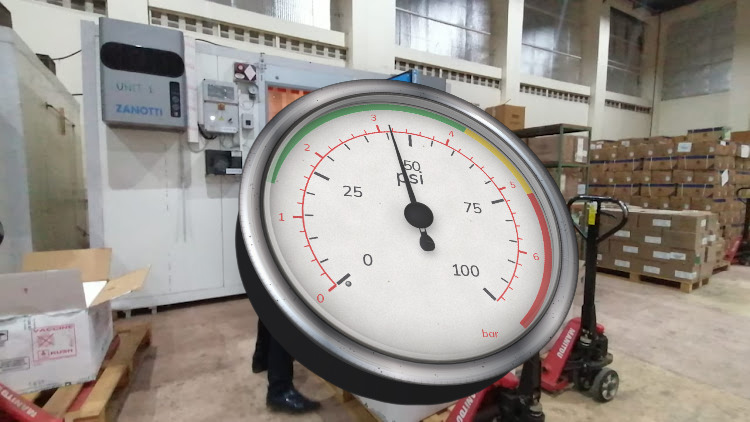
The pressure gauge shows 45 psi
